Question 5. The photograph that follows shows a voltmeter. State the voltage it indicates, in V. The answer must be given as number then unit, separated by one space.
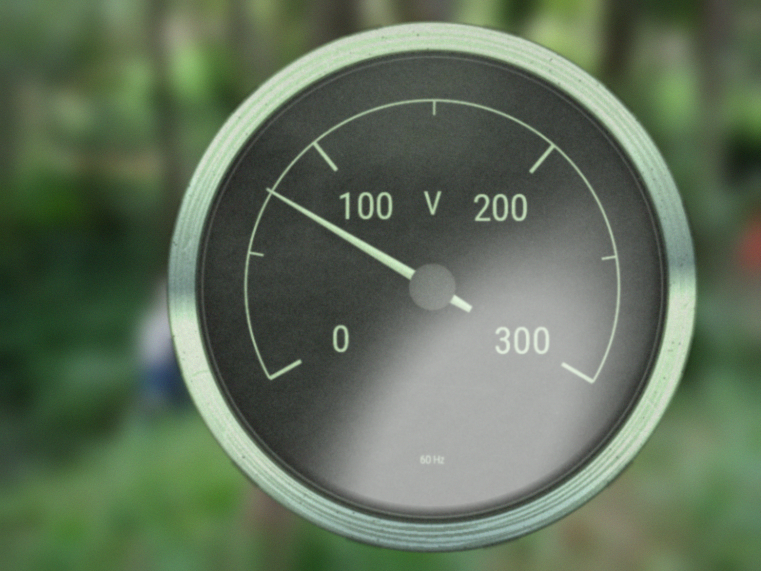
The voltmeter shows 75 V
